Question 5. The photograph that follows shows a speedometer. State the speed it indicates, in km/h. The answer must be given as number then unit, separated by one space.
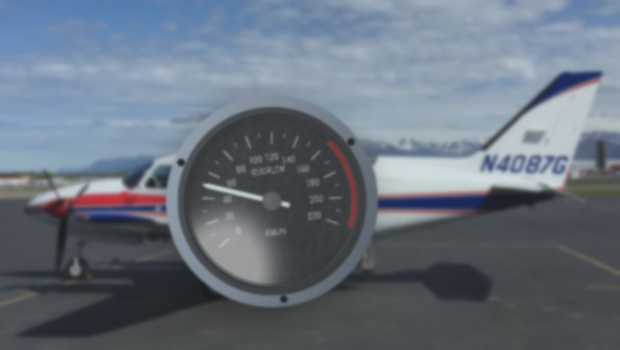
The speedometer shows 50 km/h
